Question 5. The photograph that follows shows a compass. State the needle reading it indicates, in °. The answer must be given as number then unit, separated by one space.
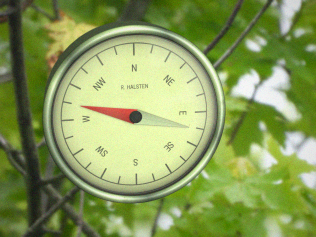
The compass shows 285 °
